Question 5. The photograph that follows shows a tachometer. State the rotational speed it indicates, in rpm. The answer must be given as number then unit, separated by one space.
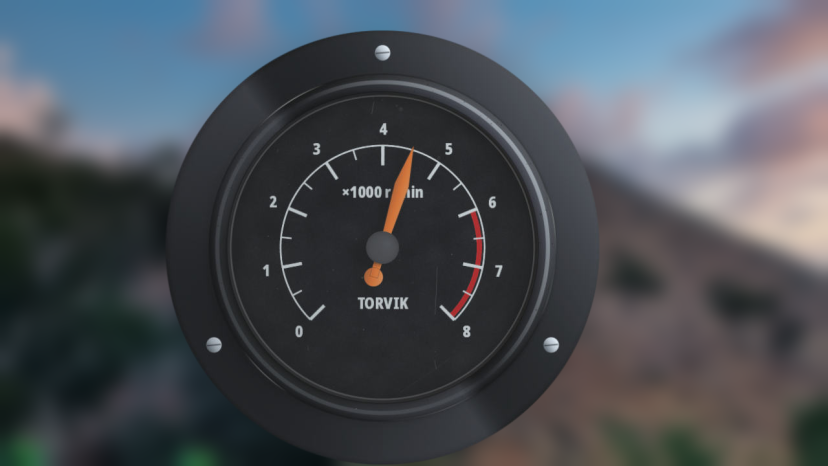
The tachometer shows 4500 rpm
